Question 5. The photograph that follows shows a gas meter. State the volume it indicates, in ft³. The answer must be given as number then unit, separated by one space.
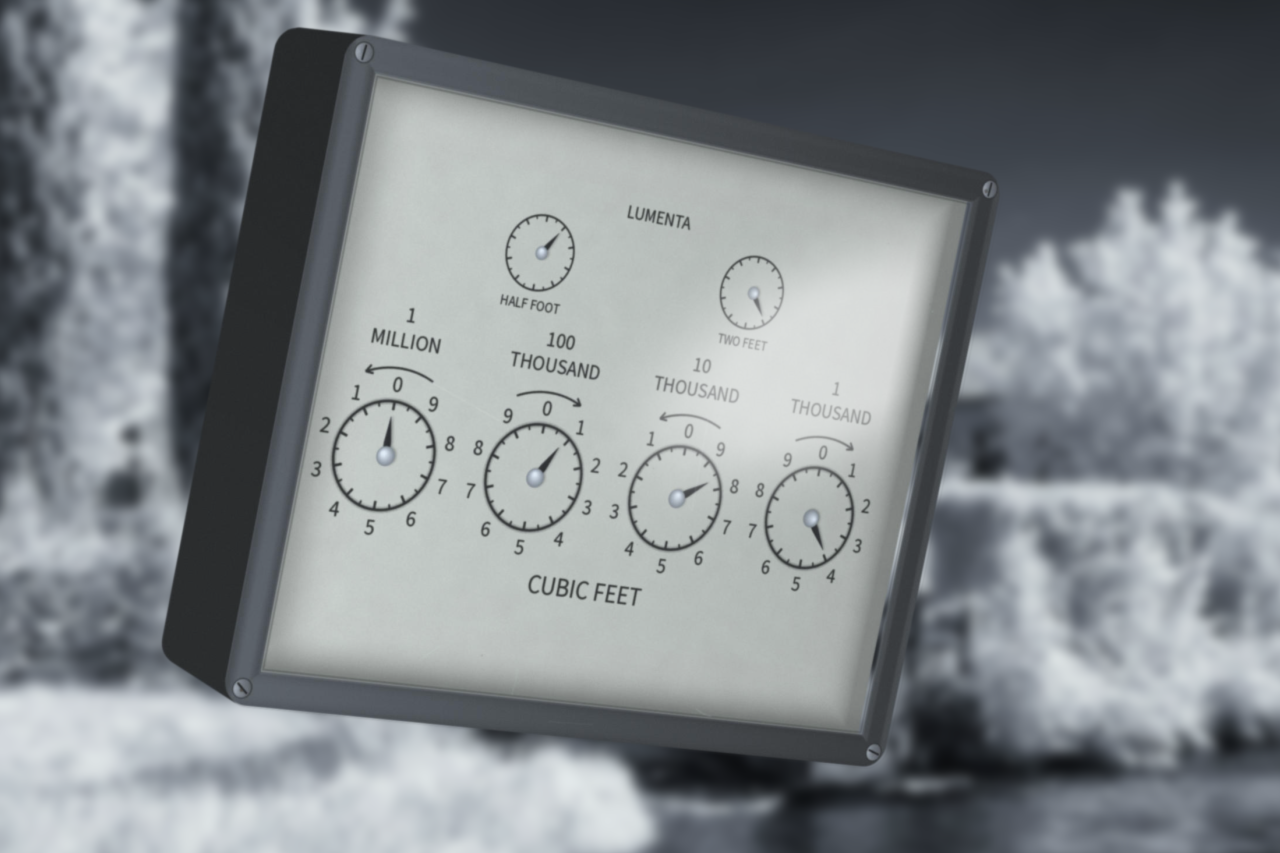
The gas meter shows 8400 ft³
